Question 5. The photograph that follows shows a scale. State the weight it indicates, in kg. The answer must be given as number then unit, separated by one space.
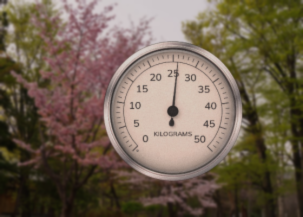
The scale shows 26 kg
